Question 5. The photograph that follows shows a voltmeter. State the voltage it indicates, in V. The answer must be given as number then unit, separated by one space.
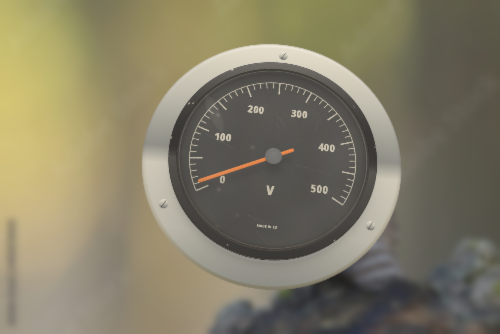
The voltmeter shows 10 V
